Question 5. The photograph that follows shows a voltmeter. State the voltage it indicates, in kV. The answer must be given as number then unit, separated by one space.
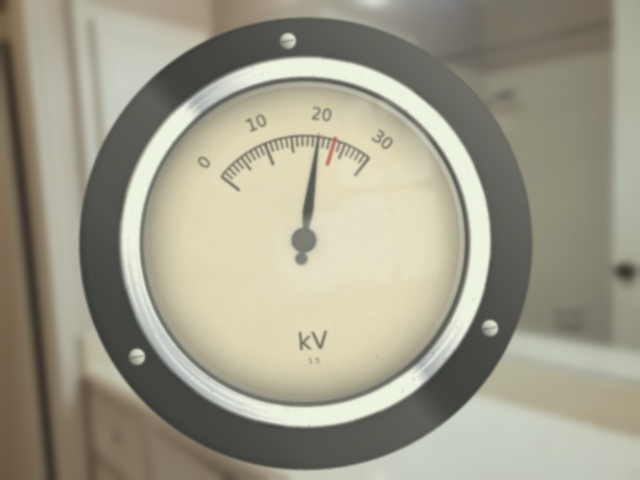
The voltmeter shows 20 kV
